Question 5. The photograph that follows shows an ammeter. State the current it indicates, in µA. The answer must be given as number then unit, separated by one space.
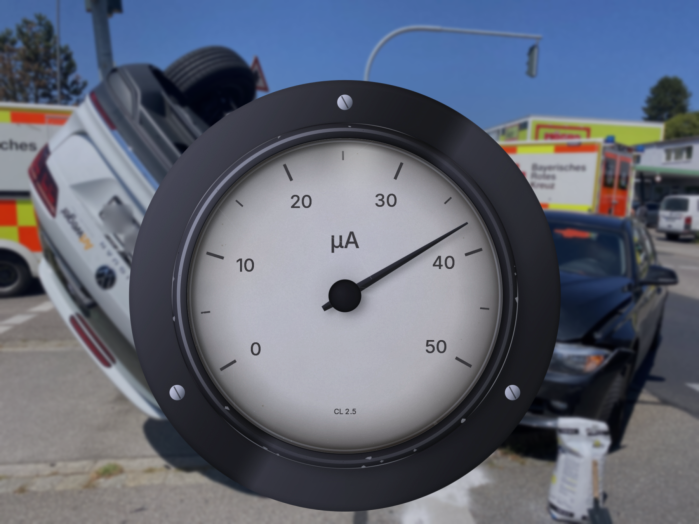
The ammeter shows 37.5 µA
